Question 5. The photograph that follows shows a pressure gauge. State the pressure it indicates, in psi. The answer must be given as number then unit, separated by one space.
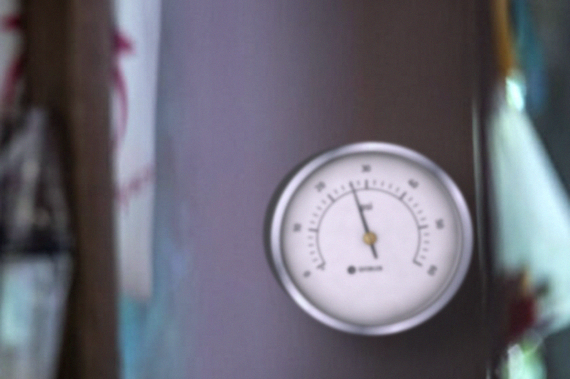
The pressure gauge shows 26 psi
